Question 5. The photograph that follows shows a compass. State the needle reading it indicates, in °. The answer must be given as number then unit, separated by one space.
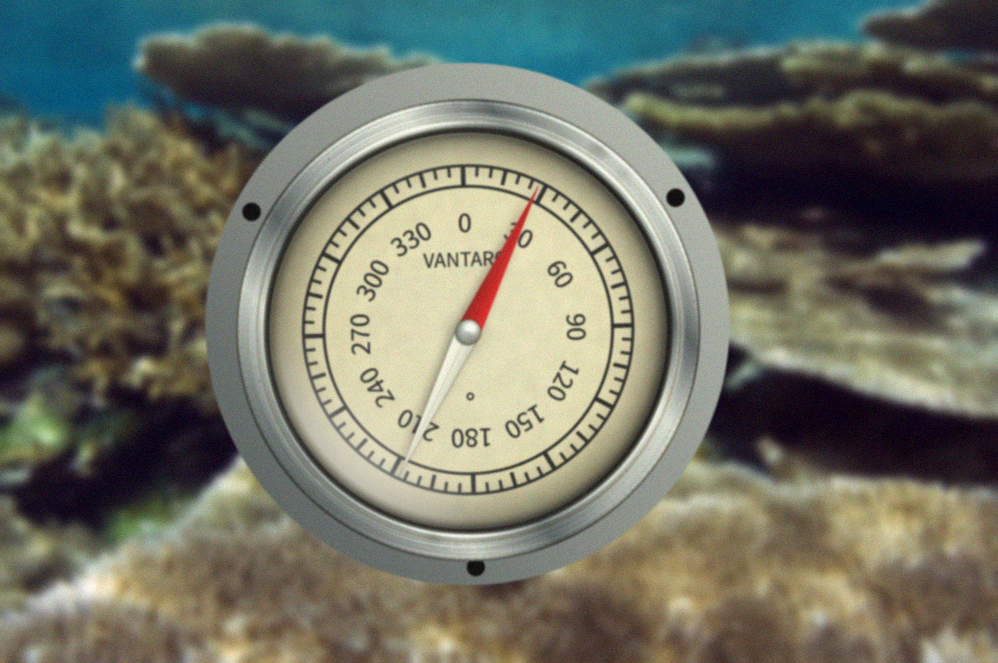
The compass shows 27.5 °
